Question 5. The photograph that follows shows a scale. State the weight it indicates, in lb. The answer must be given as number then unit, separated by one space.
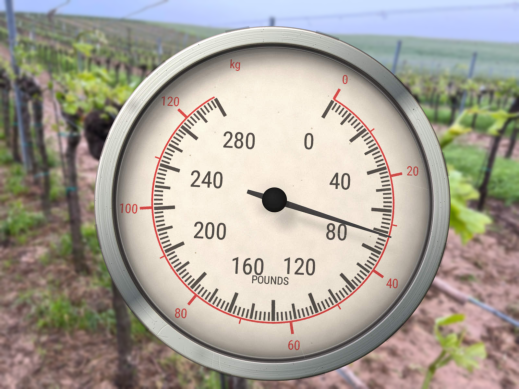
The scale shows 72 lb
